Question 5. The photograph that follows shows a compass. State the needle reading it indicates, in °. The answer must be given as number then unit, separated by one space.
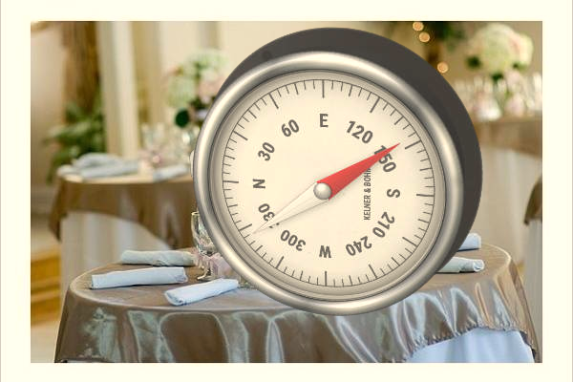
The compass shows 145 °
